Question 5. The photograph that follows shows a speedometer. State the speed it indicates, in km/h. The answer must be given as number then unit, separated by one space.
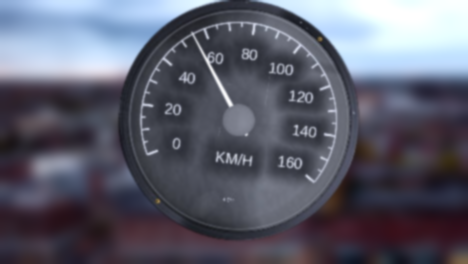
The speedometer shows 55 km/h
